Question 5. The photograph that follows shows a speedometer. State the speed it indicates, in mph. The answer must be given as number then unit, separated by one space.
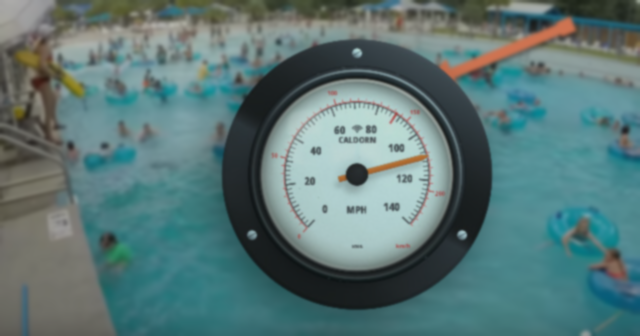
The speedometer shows 110 mph
